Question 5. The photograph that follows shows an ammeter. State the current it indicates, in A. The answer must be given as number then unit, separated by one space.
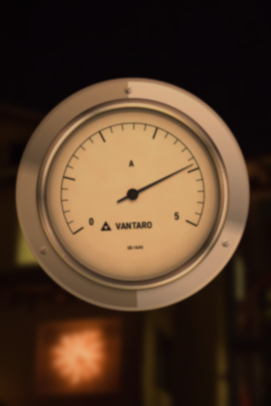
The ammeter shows 3.9 A
